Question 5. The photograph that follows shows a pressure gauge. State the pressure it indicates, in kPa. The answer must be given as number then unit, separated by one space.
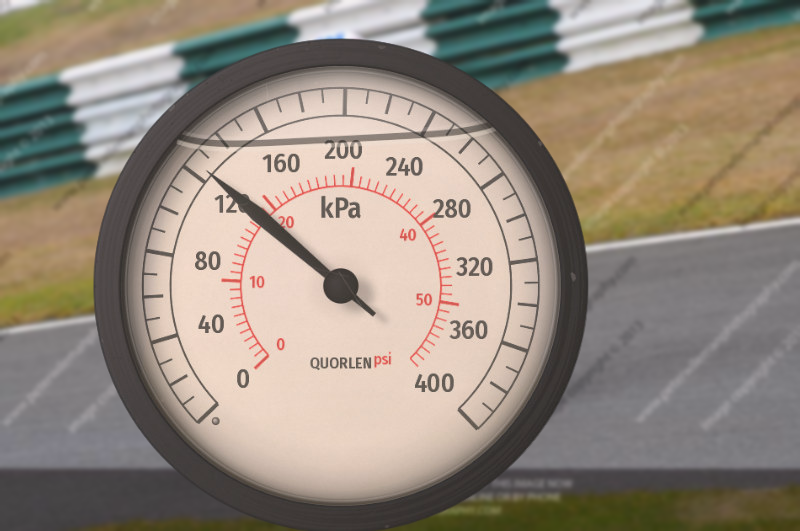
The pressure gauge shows 125 kPa
